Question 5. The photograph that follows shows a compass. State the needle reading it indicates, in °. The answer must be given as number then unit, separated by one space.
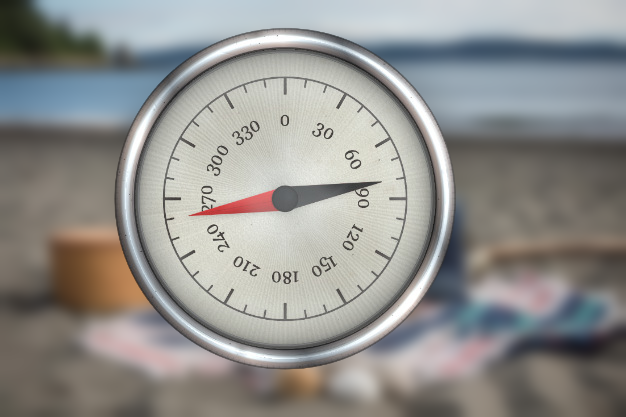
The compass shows 260 °
